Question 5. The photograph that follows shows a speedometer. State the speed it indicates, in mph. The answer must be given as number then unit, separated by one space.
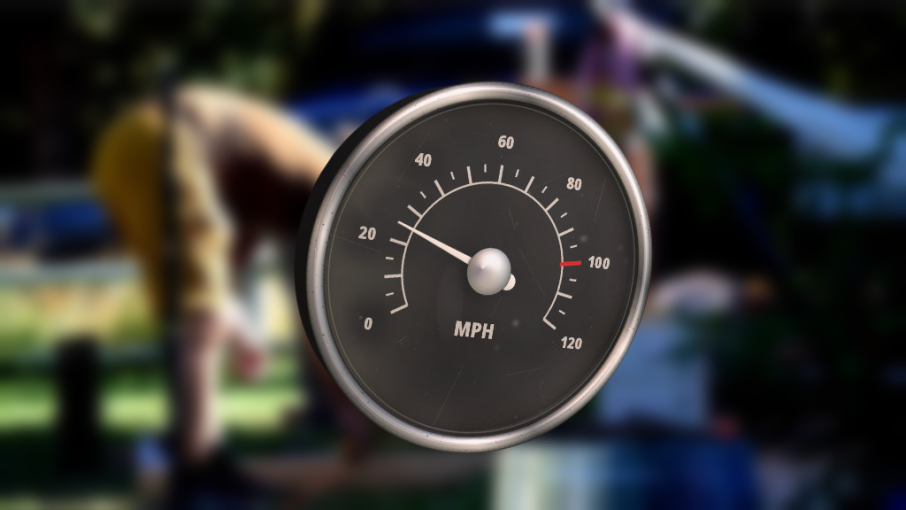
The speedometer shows 25 mph
